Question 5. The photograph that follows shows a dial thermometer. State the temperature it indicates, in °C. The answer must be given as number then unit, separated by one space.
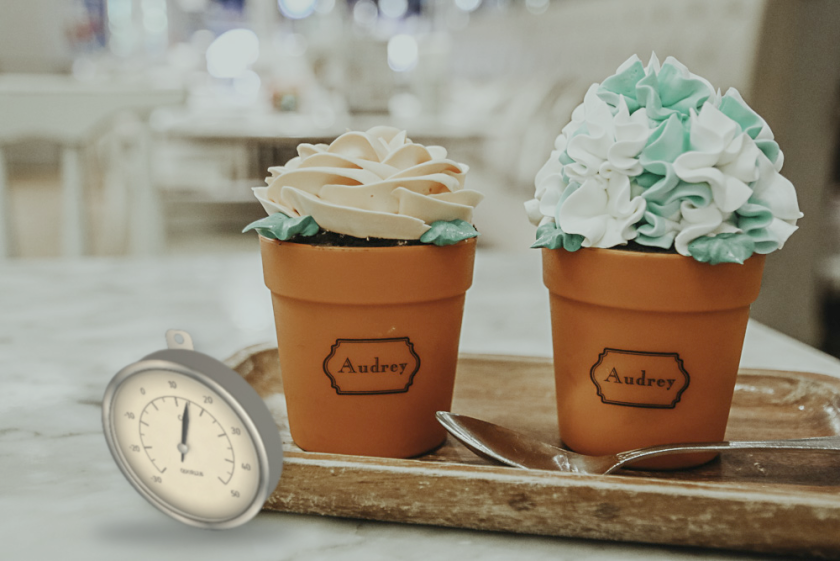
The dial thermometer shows 15 °C
